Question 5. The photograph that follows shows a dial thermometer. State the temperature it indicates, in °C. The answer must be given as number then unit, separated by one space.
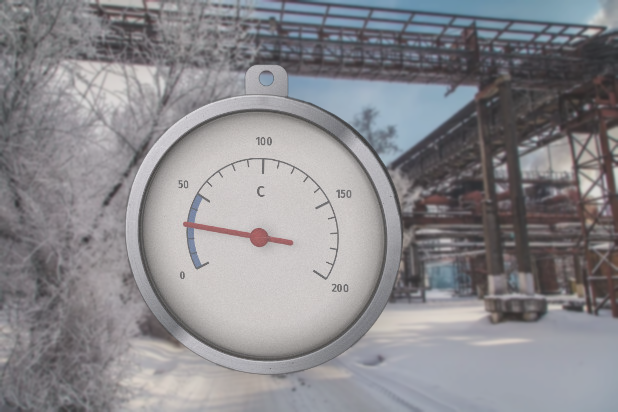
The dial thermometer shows 30 °C
